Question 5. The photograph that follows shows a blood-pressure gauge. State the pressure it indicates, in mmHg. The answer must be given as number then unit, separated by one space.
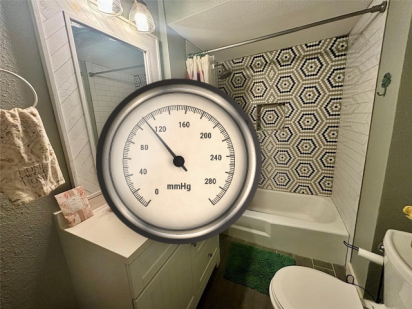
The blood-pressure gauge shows 110 mmHg
